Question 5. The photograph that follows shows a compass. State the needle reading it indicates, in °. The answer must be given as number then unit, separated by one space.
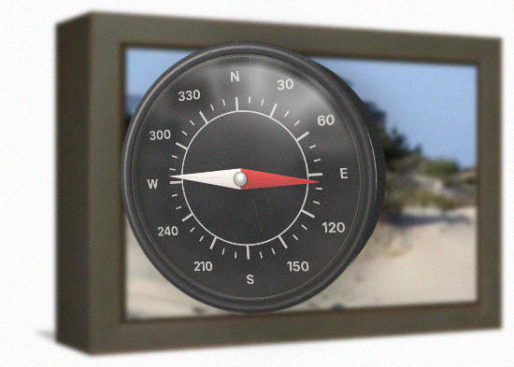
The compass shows 95 °
